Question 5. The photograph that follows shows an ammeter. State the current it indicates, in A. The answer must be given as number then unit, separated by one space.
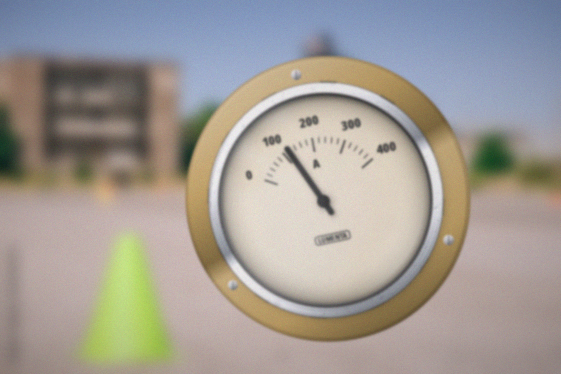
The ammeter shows 120 A
